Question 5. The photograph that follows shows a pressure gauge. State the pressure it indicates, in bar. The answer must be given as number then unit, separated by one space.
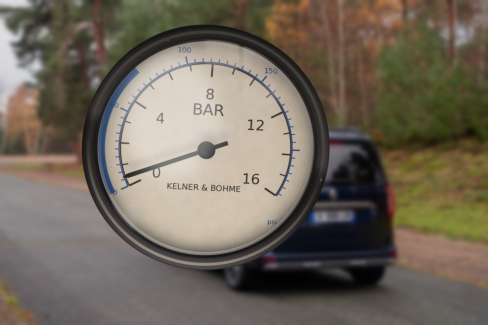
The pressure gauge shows 0.5 bar
